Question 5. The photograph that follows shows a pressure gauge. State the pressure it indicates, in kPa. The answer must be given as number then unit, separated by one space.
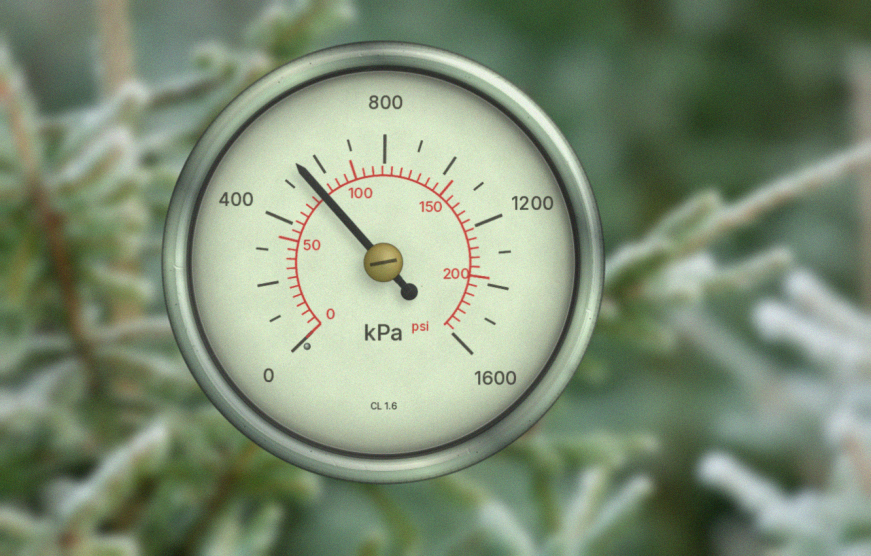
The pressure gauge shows 550 kPa
